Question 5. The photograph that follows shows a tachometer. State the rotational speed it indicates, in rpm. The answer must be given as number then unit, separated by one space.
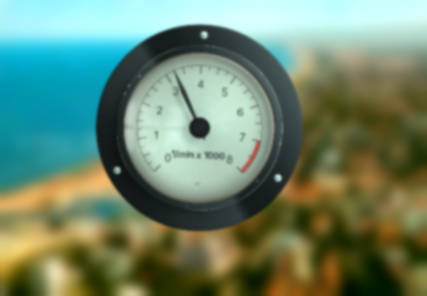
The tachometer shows 3250 rpm
